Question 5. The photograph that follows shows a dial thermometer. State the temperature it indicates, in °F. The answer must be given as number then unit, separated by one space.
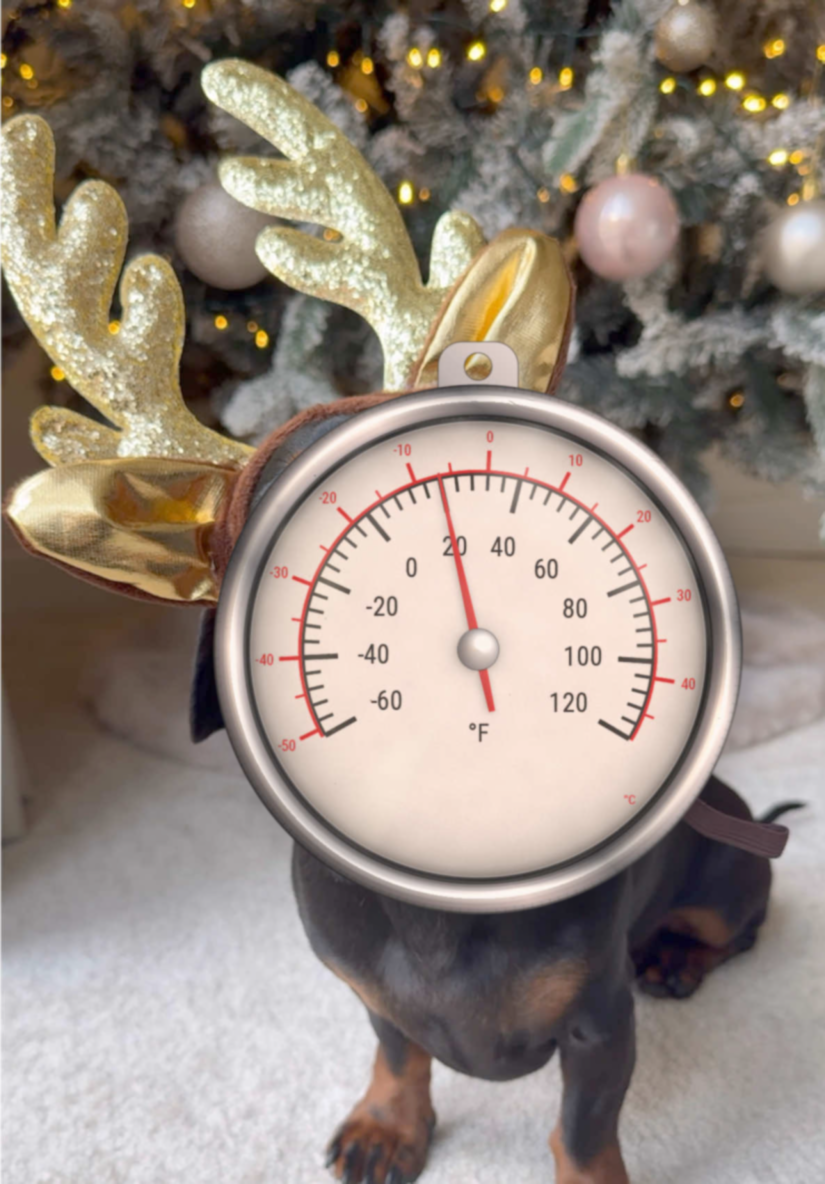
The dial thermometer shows 20 °F
